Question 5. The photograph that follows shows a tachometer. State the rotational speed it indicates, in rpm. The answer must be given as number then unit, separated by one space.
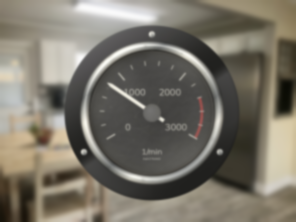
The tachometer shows 800 rpm
